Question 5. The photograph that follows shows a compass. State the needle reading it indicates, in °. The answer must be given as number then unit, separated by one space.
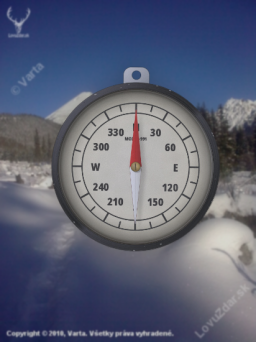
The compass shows 0 °
